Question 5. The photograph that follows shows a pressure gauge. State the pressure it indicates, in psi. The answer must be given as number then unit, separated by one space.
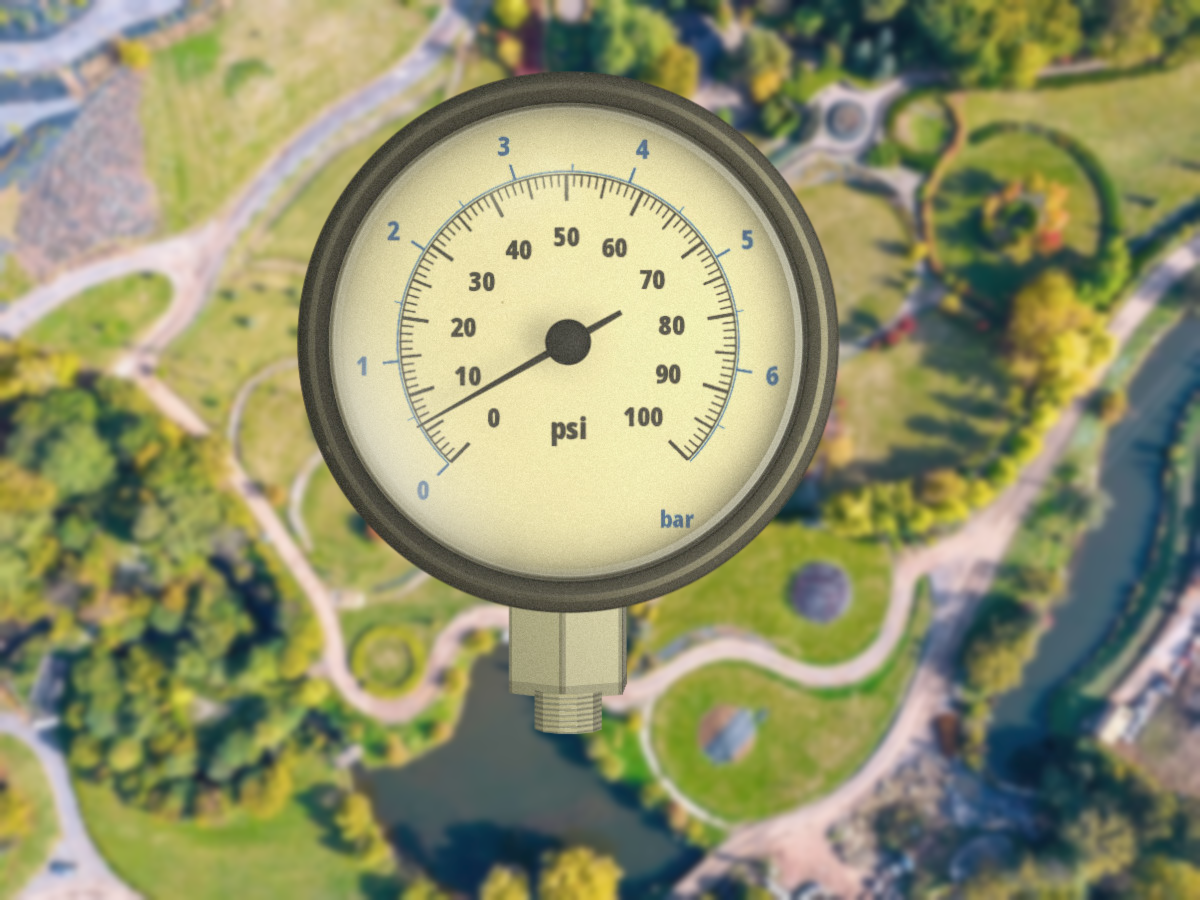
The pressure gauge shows 6 psi
